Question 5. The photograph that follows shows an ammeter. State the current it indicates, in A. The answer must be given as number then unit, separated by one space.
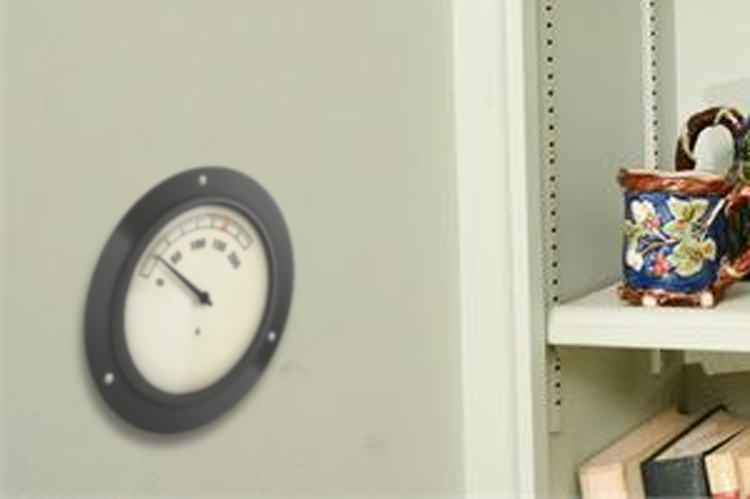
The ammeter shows 25 A
